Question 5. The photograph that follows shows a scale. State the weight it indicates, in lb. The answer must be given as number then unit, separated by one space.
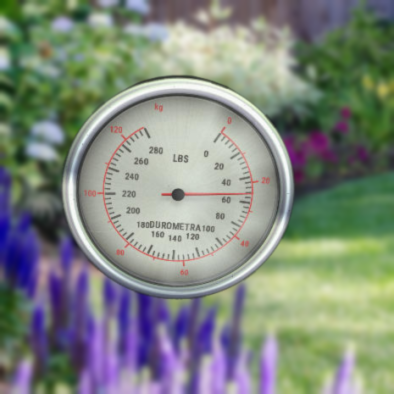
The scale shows 52 lb
